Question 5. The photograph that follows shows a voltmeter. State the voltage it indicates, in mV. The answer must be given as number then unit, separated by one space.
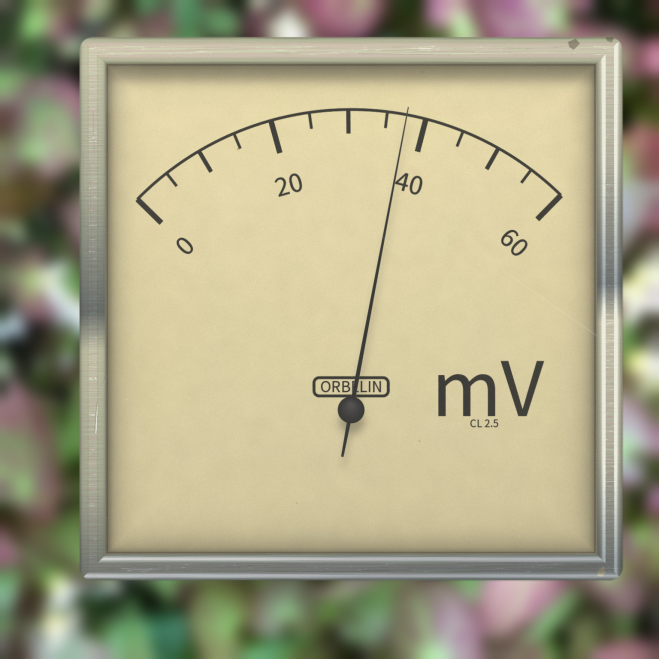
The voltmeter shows 37.5 mV
